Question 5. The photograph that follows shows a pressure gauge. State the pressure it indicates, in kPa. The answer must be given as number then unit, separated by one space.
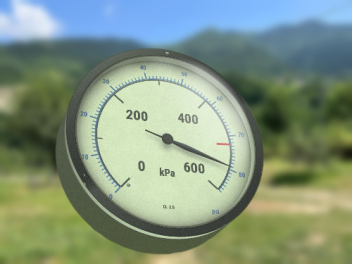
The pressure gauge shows 550 kPa
